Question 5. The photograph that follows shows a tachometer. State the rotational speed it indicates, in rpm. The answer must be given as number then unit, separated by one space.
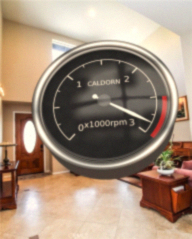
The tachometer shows 2875 rpm
